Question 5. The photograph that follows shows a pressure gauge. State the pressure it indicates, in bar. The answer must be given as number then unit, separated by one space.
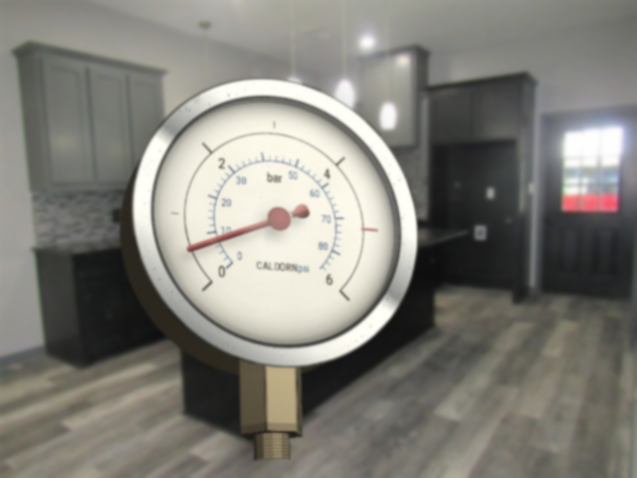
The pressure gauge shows 0.5 bar
